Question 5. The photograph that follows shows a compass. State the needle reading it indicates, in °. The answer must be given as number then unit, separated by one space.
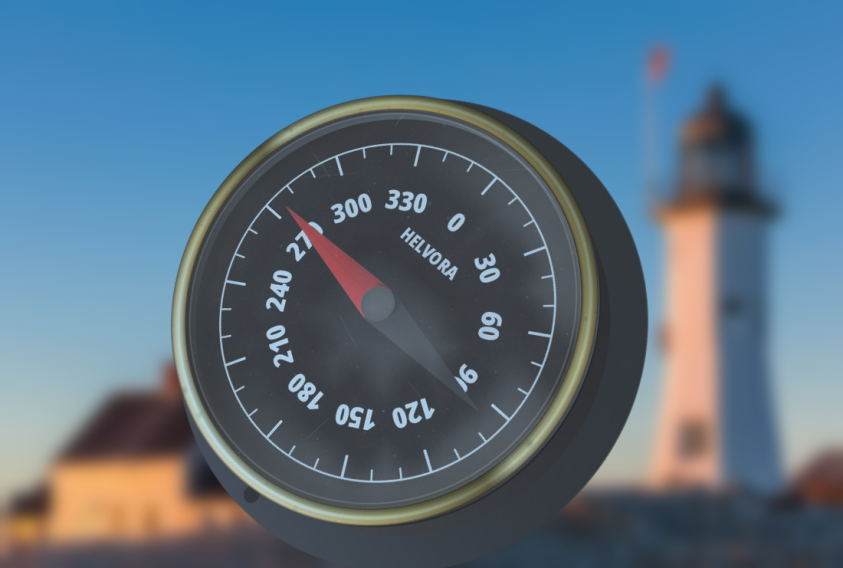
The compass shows 275 °
